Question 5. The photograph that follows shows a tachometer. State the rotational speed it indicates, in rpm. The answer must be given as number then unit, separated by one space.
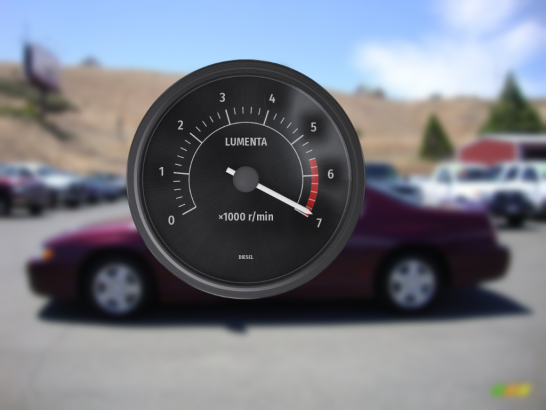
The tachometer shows 6900 rpm
